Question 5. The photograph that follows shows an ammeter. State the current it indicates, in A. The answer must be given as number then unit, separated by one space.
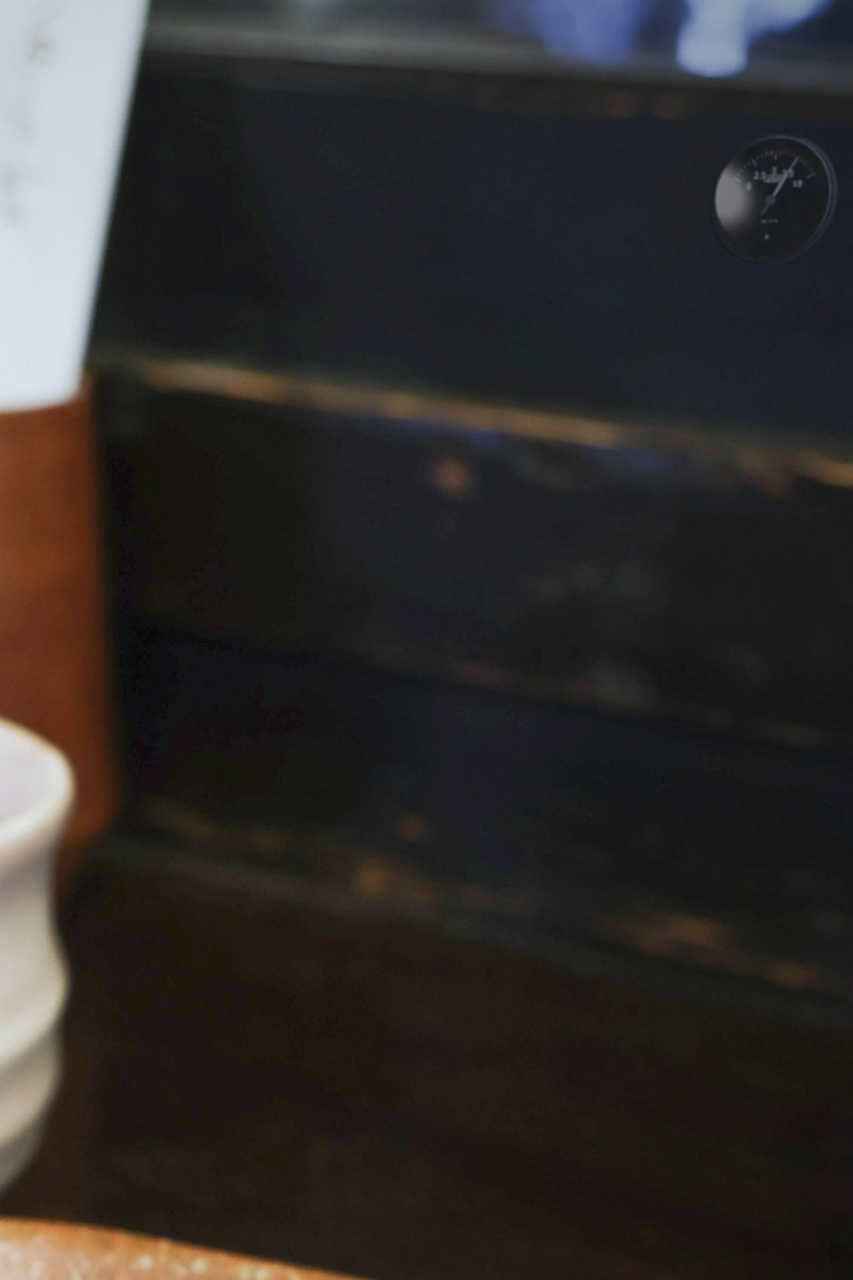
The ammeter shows 7.5 A
